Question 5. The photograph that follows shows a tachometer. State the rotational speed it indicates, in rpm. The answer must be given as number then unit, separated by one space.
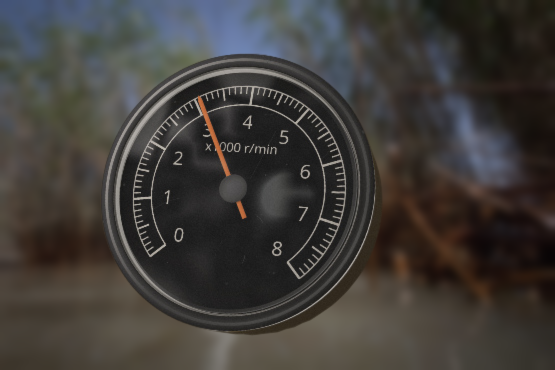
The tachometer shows 3100 rpm
